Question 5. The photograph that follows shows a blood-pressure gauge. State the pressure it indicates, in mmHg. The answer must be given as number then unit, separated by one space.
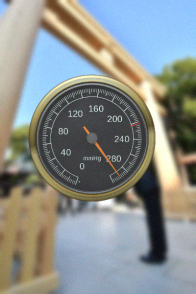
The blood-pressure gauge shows 290 mmHg
